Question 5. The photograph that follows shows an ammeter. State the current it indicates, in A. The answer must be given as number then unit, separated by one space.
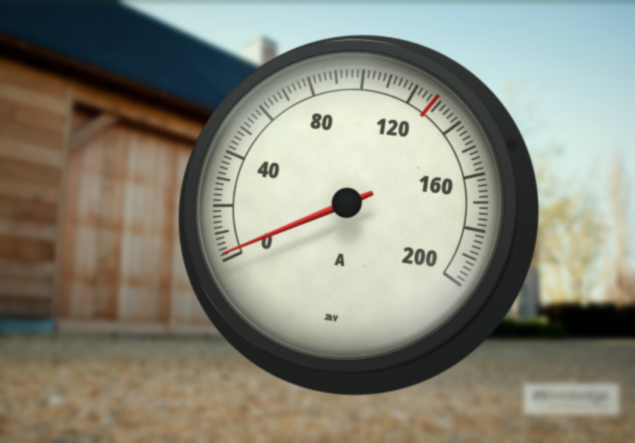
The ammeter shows 2 A
